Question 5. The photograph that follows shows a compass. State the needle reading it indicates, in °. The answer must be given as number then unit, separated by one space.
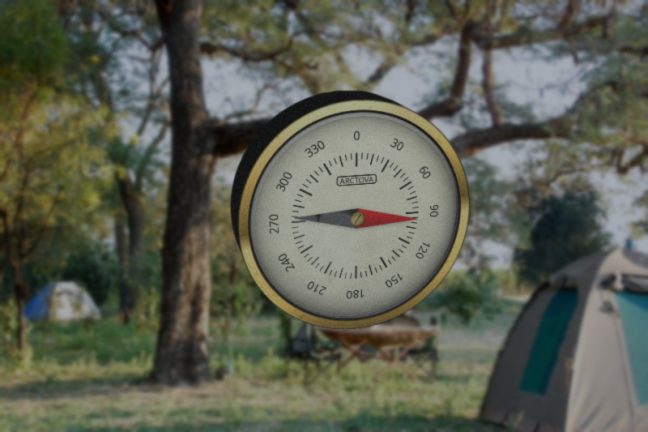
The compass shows 95 °
